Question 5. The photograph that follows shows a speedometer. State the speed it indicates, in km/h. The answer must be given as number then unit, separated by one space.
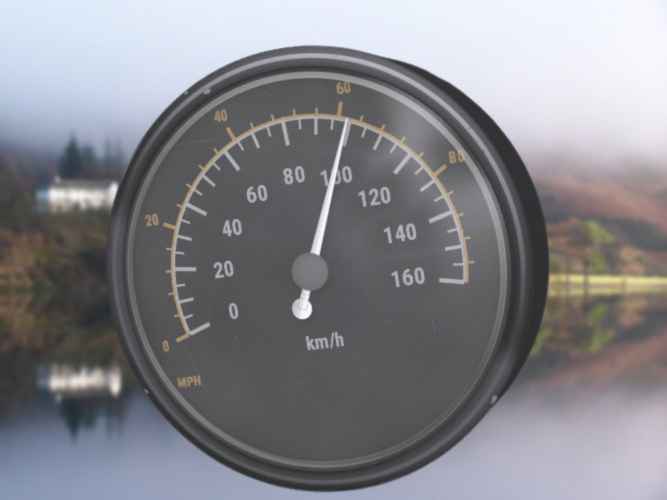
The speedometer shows 100 km/h
